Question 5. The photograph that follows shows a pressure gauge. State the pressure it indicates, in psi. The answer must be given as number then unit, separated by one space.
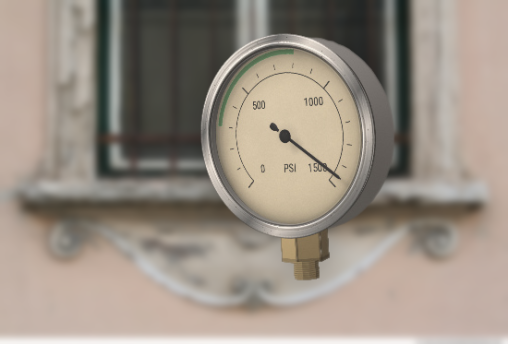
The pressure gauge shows 1450 psi
